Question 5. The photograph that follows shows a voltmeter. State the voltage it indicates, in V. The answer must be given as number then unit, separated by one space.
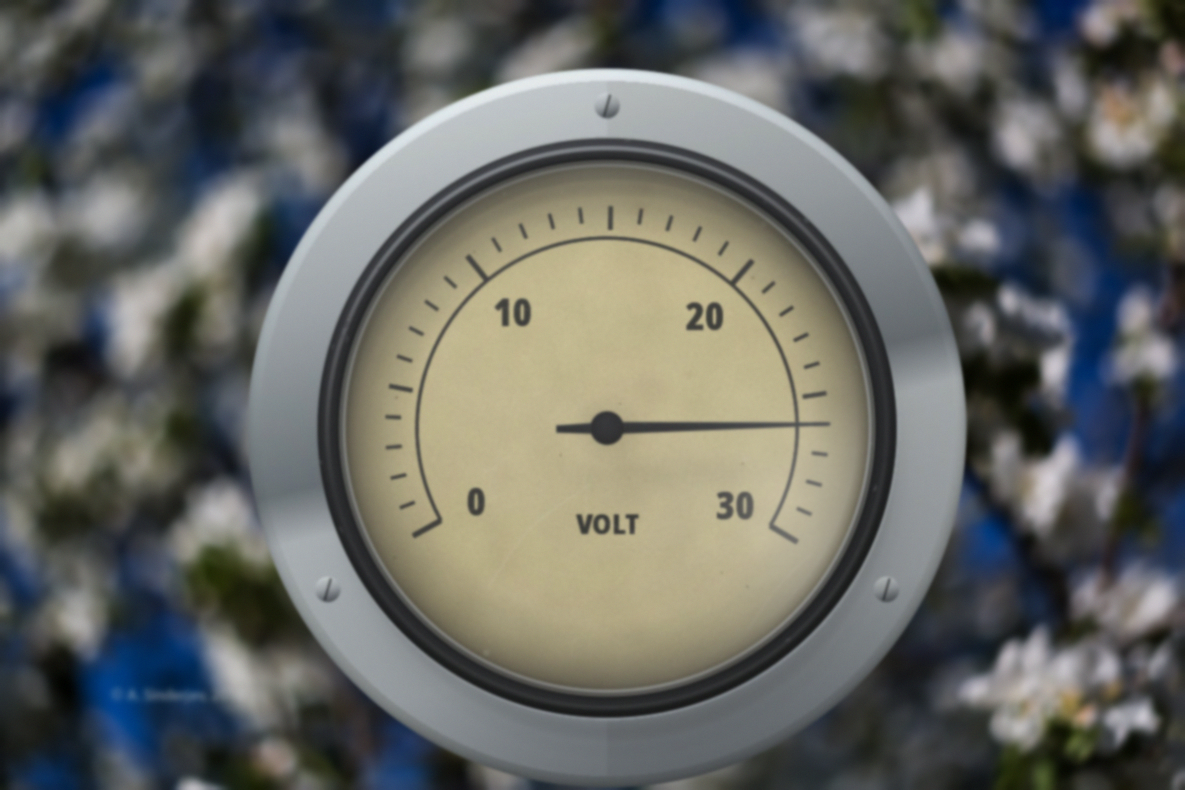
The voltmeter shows 26 V
